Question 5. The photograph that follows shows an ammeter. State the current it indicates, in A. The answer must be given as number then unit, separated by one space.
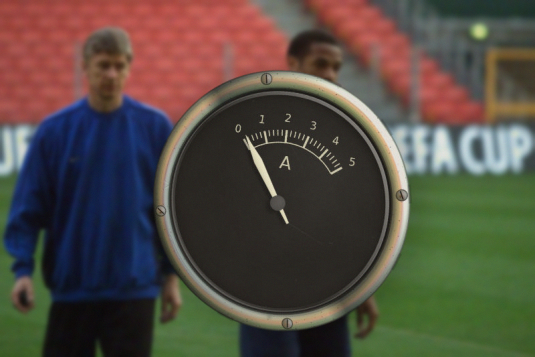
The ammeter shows 0.2 A
